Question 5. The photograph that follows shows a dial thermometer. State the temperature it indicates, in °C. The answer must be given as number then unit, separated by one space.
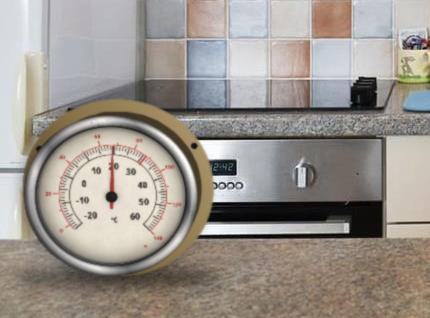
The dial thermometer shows 20 °C
